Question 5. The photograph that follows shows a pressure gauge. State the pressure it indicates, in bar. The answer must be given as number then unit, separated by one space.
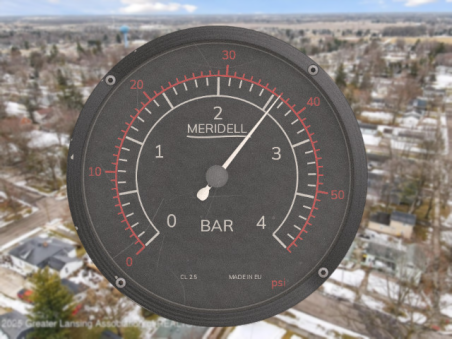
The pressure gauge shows 2.55 bar
